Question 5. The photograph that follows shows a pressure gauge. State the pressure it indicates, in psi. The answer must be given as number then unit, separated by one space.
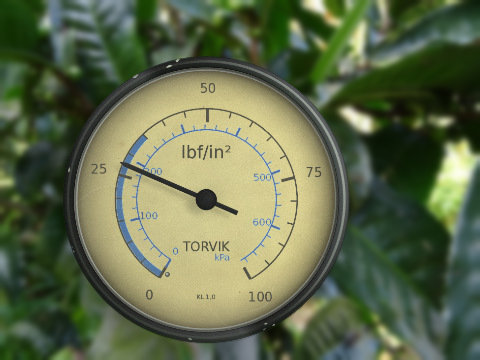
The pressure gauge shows 27.5 psi
